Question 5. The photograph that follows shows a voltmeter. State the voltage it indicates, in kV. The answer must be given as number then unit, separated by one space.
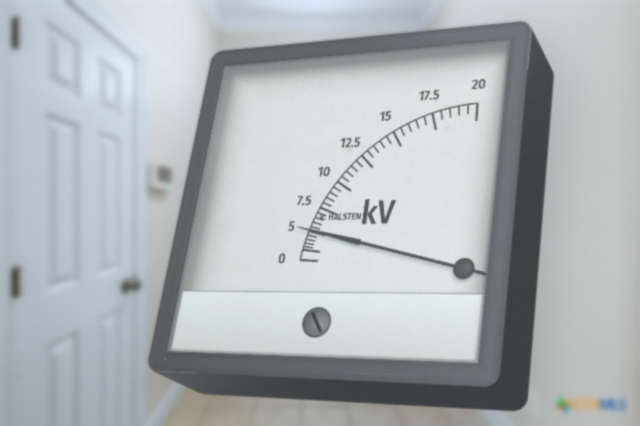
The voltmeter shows 5 kV
